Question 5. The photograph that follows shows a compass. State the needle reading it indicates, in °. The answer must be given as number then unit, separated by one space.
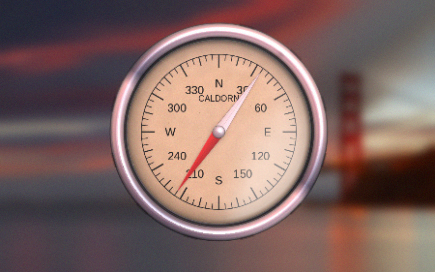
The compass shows 215 °
